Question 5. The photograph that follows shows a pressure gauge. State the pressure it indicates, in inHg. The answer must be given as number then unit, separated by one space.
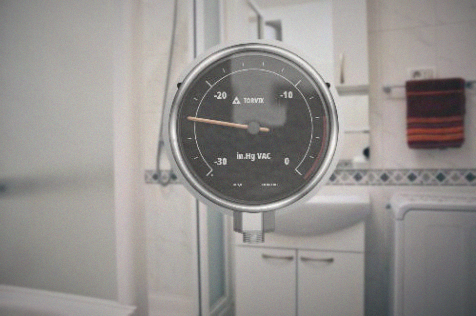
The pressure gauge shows -24 inHg
